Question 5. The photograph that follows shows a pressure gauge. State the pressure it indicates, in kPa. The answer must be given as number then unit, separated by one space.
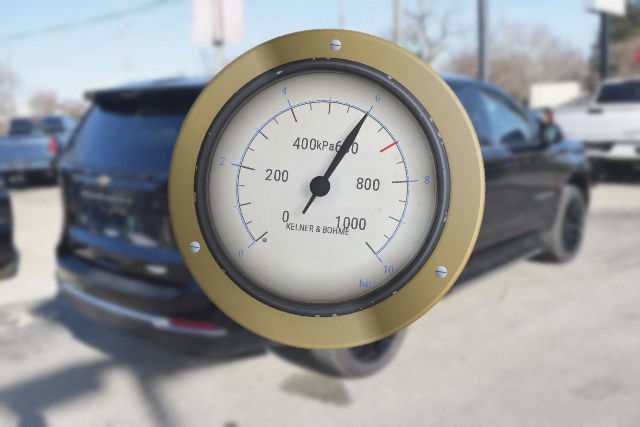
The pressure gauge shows 600 kPa
